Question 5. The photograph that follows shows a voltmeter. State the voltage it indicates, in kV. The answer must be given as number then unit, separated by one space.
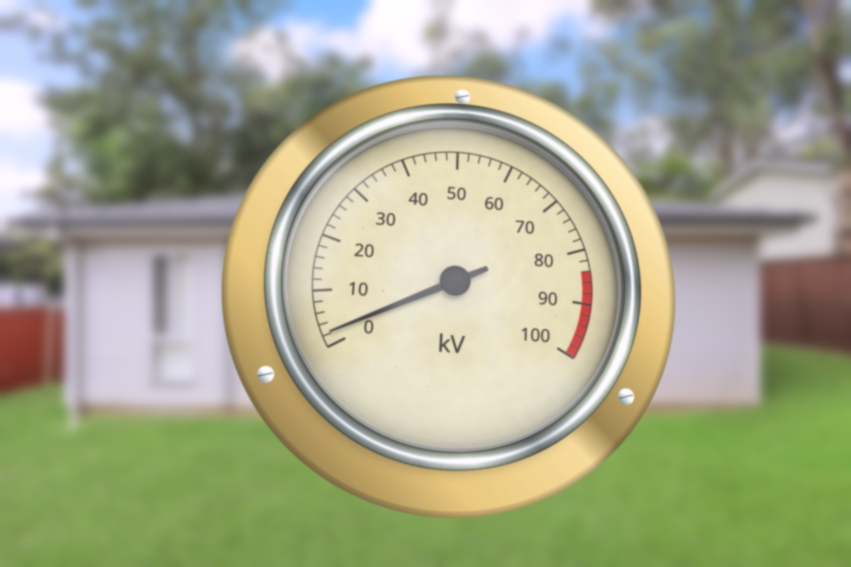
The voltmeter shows 2 kV
